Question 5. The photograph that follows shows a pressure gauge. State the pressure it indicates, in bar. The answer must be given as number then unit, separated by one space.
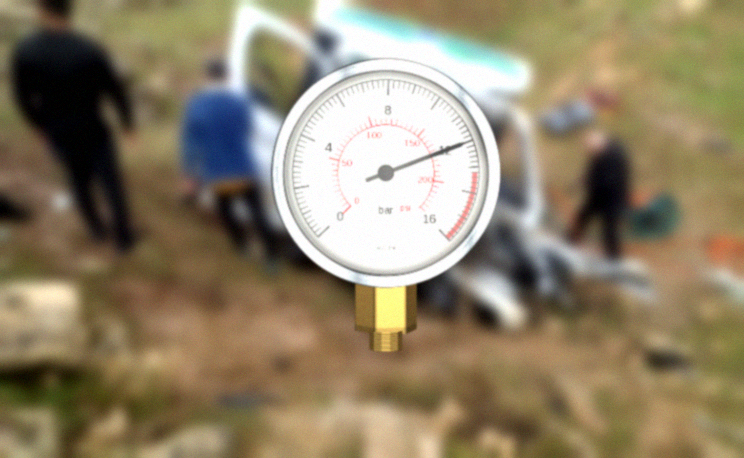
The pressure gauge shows 12 bar
